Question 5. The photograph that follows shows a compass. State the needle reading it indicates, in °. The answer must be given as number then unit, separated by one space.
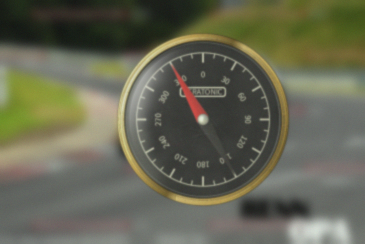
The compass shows 330 °
